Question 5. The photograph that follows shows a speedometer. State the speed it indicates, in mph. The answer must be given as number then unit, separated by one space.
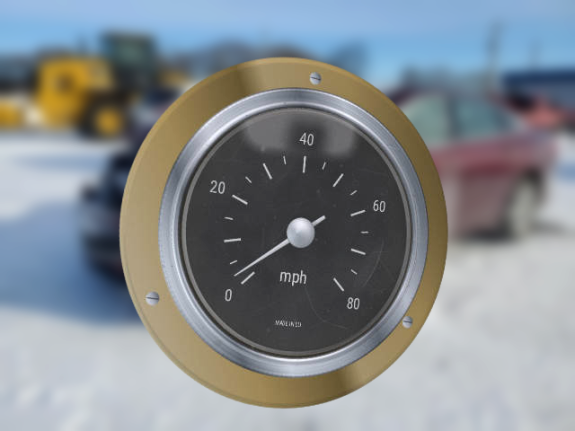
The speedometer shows 2.5 mph
